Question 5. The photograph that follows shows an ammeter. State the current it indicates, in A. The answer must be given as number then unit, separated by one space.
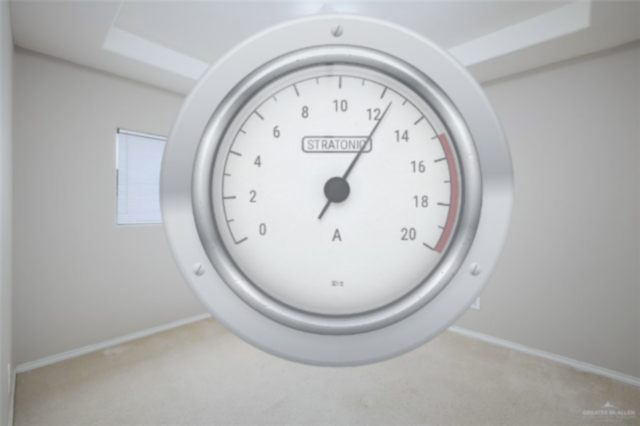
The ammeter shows 12.5 A
